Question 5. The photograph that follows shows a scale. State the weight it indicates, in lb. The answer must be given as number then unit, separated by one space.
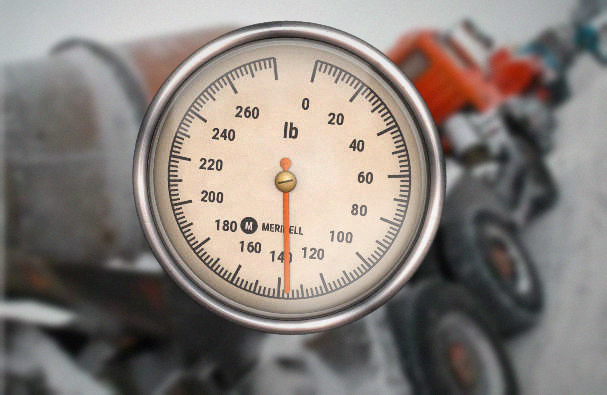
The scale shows 136 lb
